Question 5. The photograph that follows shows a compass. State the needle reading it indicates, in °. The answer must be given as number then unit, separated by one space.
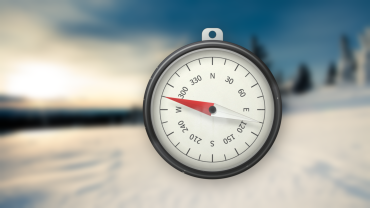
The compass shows 285 °
